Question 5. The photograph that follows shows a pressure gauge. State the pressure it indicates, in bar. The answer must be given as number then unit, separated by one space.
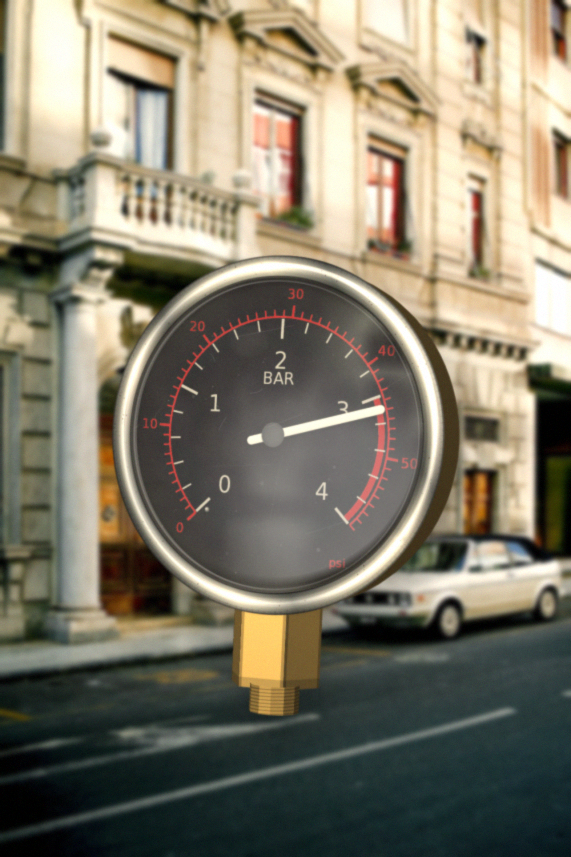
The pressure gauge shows 3.1 bar
